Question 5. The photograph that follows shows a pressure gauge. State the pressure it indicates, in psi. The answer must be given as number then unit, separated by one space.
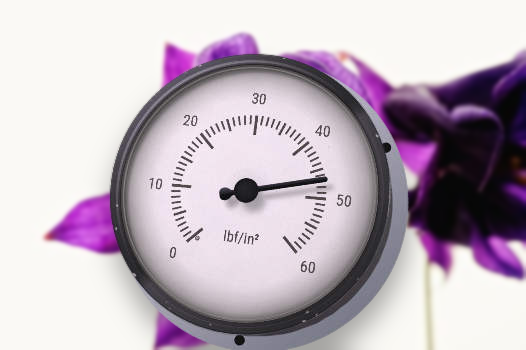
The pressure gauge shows 47 psi
